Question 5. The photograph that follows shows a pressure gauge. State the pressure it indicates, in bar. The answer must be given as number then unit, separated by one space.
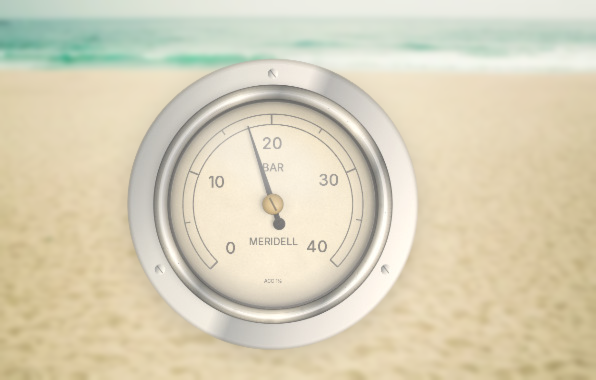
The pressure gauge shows 17.5 bar
